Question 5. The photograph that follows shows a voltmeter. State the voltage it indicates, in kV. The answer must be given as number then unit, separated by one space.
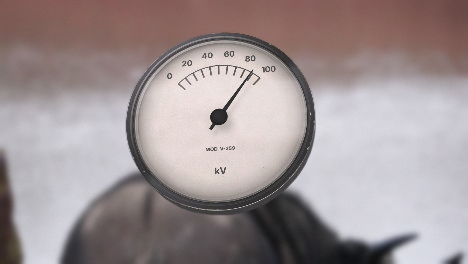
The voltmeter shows 90 kV
